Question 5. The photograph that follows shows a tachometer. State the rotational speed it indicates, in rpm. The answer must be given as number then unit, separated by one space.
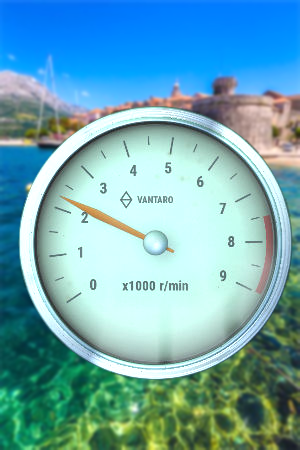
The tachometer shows 2250 rpm
